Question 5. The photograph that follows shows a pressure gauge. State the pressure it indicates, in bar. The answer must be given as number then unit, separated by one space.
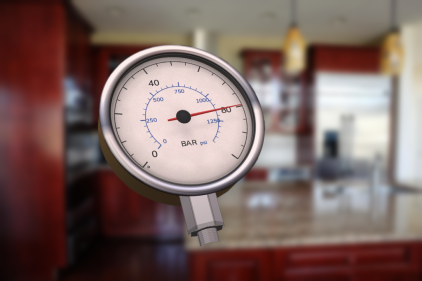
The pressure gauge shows 80 bar
